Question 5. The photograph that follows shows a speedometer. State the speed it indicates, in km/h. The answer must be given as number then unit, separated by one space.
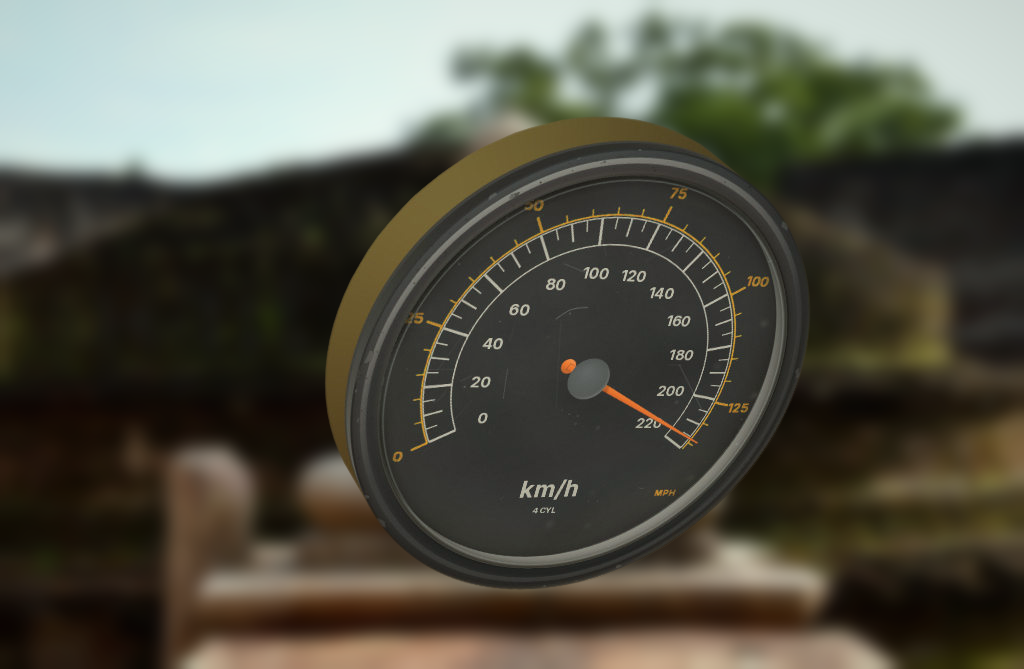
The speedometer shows 215 km/h
